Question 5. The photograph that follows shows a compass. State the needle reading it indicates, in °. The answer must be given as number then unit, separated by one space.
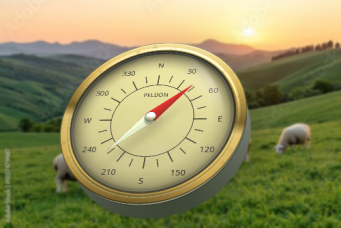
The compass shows 45 °
